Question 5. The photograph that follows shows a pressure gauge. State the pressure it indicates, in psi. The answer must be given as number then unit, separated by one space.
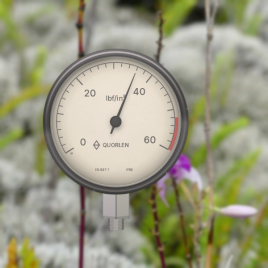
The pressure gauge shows 36 psi
